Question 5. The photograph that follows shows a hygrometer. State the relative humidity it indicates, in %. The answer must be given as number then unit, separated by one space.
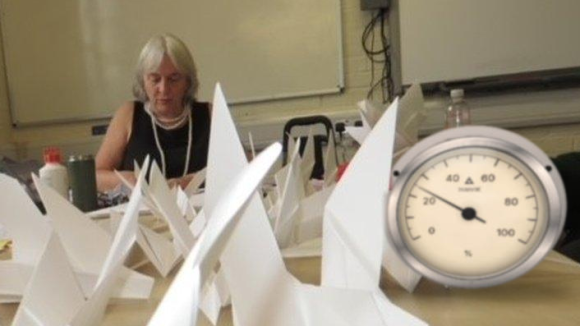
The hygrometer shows 25 %
